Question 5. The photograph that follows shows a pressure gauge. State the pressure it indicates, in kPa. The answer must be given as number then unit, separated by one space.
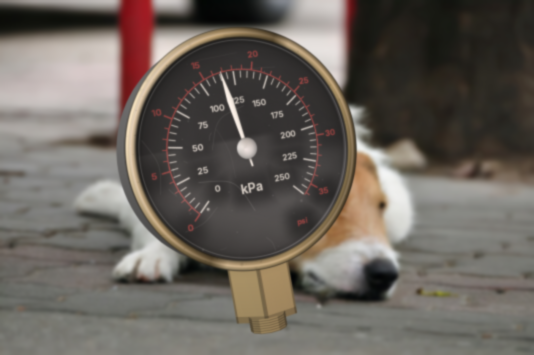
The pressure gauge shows 115 kPa
